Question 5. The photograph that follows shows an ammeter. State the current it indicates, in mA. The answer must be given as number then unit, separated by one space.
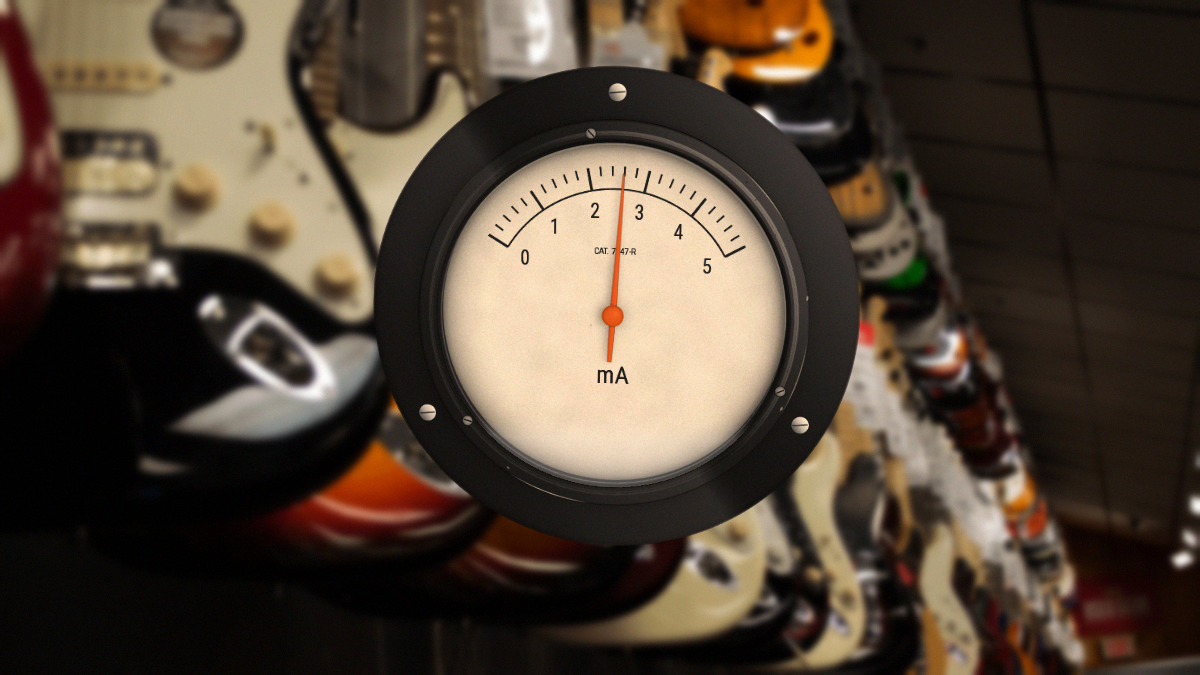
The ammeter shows 2.6 mA
